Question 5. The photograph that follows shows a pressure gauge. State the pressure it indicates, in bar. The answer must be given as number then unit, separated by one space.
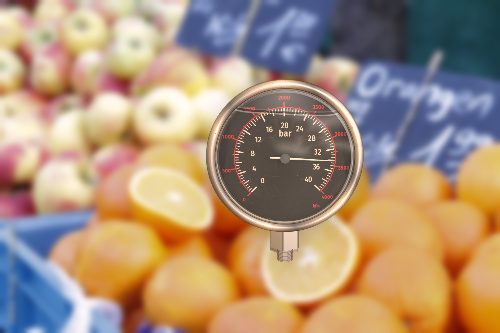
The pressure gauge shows 34 bar
